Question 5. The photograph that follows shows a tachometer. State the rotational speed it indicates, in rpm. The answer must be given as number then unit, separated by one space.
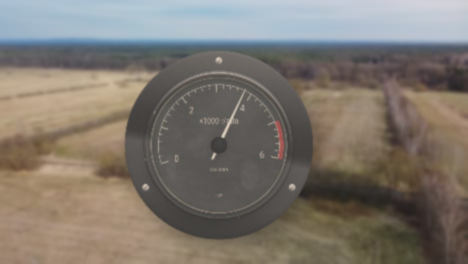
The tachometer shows 3800 rpm
